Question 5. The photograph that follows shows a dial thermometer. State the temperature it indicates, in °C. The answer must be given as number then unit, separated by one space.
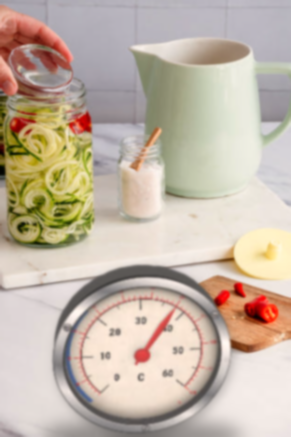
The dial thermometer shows 37.5 °C
